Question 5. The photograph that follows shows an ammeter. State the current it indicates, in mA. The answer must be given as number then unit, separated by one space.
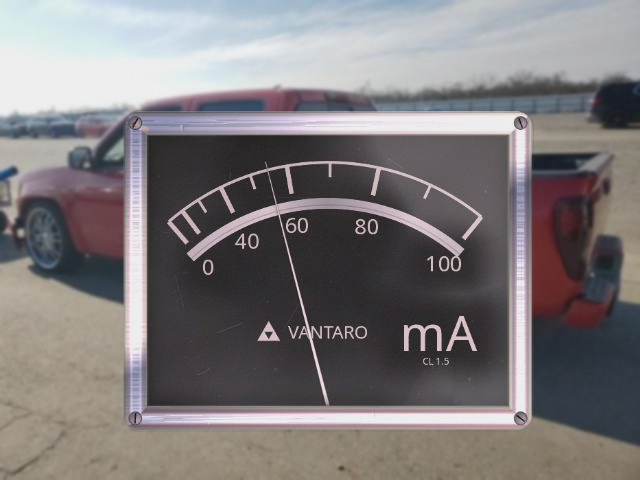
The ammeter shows 55 mA
